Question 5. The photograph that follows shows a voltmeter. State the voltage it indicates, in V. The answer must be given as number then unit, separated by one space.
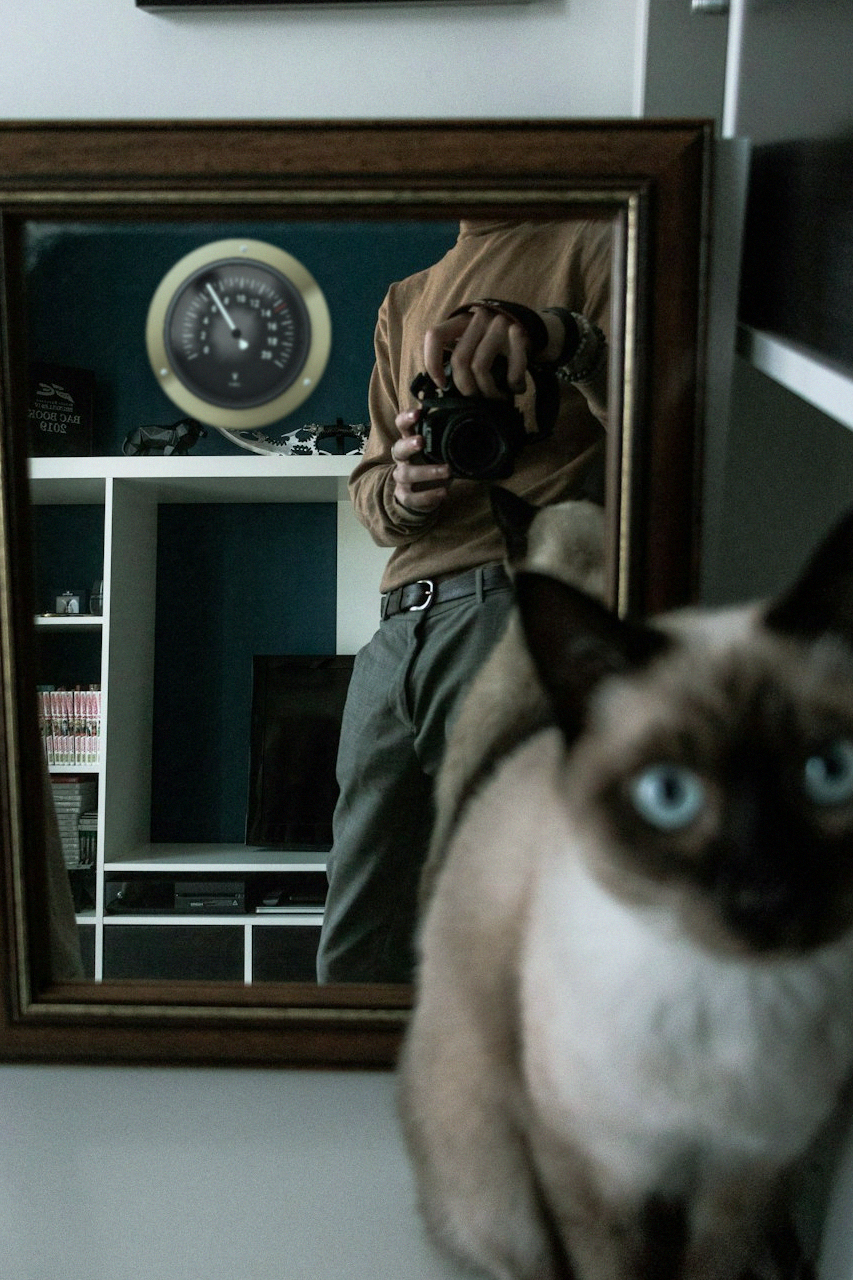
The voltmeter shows 7 V
